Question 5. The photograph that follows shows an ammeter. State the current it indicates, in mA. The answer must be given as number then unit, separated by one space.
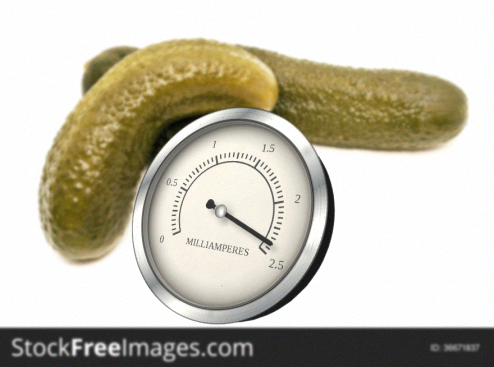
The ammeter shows 2.4 mA
